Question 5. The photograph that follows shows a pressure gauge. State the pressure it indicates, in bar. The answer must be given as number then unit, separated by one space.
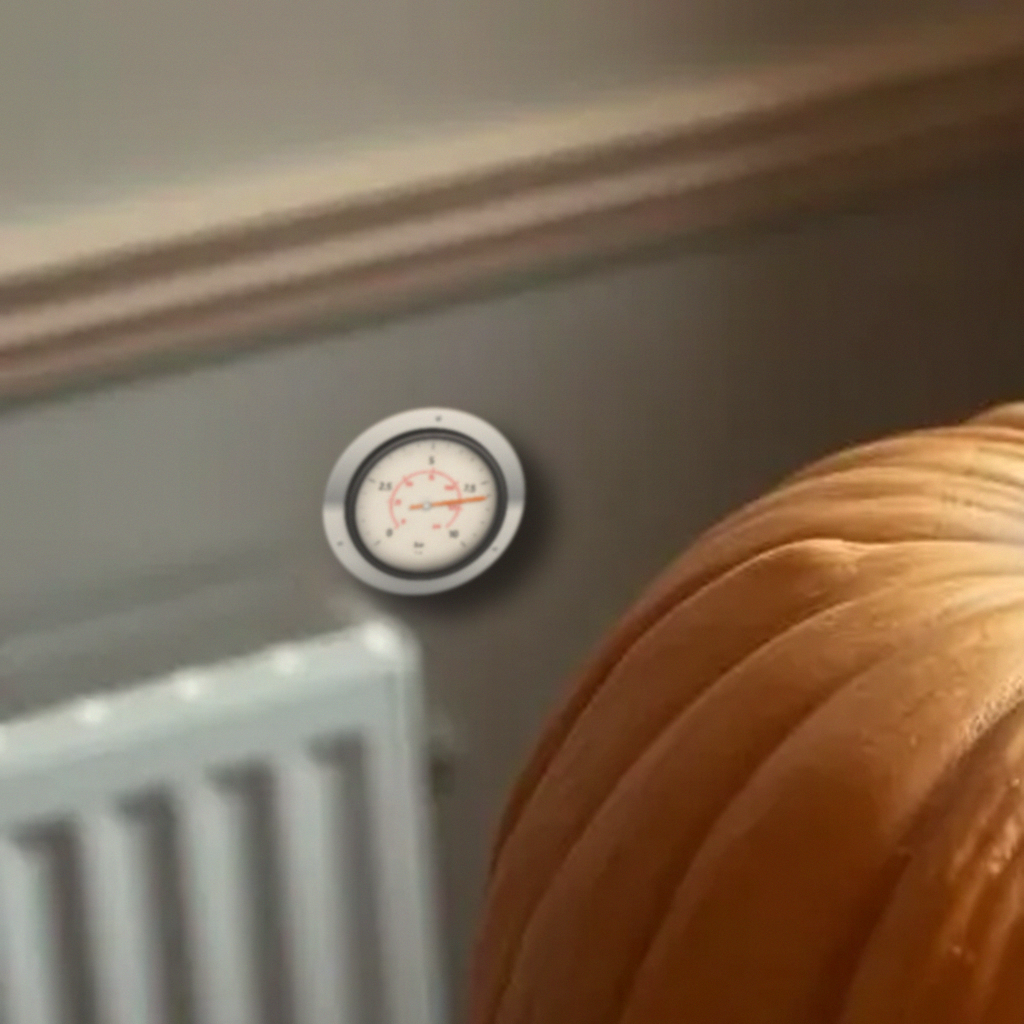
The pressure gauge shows 8 bar
